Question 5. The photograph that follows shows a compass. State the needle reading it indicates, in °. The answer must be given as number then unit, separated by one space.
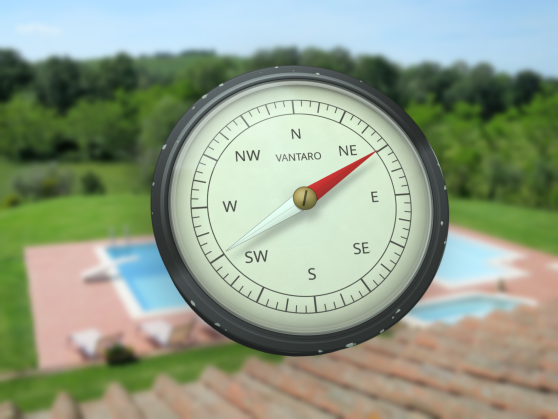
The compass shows 60 °
